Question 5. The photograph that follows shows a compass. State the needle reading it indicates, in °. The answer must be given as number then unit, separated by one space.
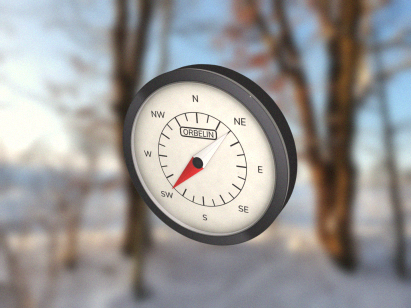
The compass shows 225 °
